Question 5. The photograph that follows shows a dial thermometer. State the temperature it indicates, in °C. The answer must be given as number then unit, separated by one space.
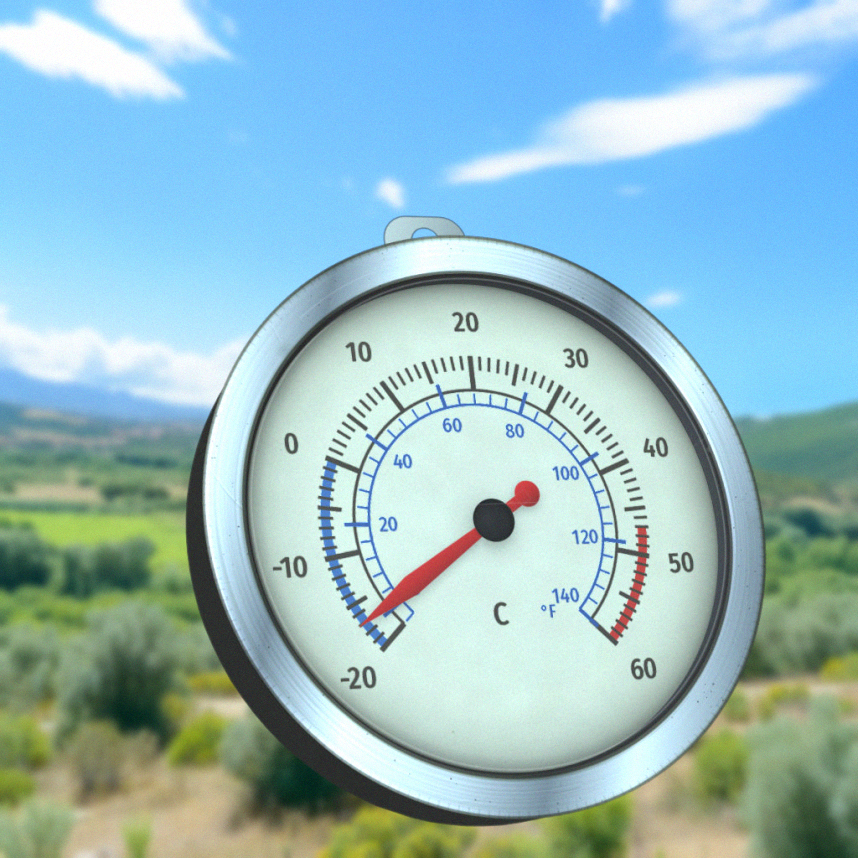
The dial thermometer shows -17 °C
